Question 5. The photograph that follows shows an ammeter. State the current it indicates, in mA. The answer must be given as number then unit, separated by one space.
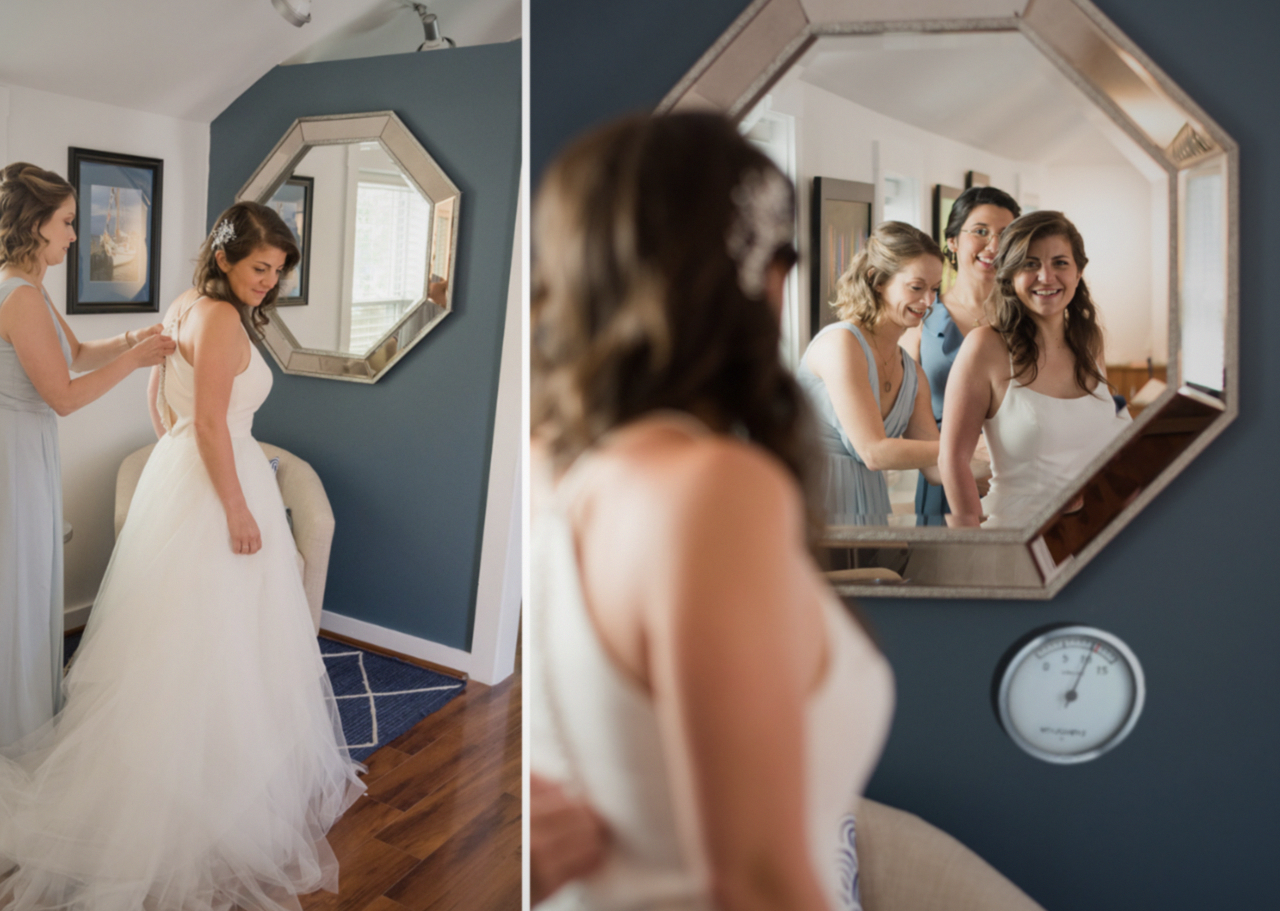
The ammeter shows 10 mA
